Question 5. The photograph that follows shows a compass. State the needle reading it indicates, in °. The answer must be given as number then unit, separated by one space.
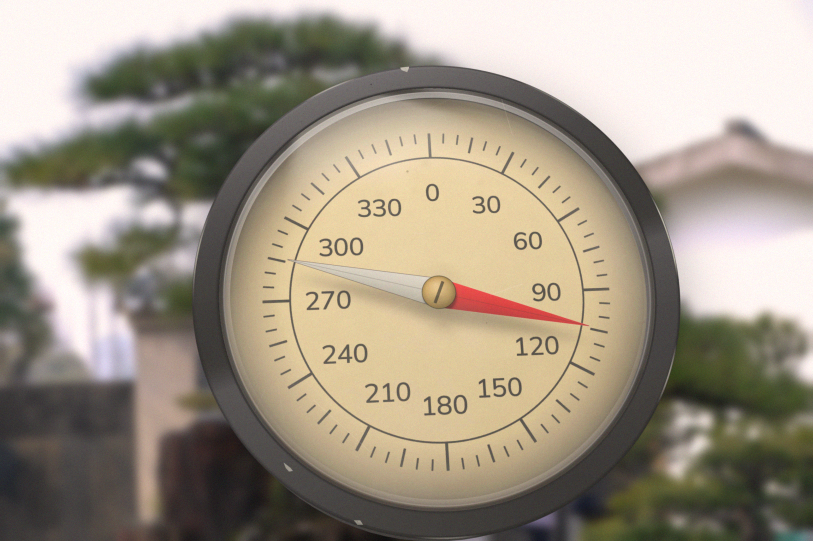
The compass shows 105 °
